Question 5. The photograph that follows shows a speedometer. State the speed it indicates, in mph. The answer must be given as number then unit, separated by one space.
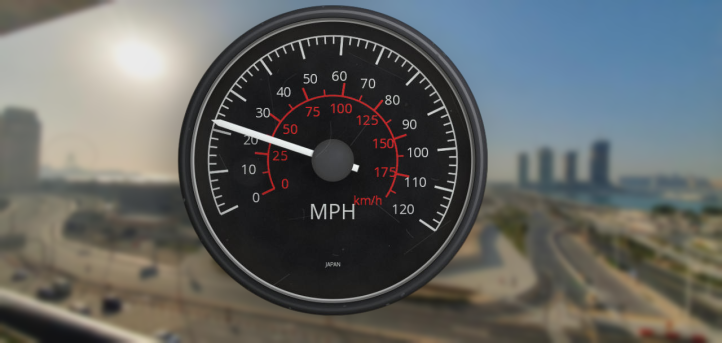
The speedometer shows 22 mph
